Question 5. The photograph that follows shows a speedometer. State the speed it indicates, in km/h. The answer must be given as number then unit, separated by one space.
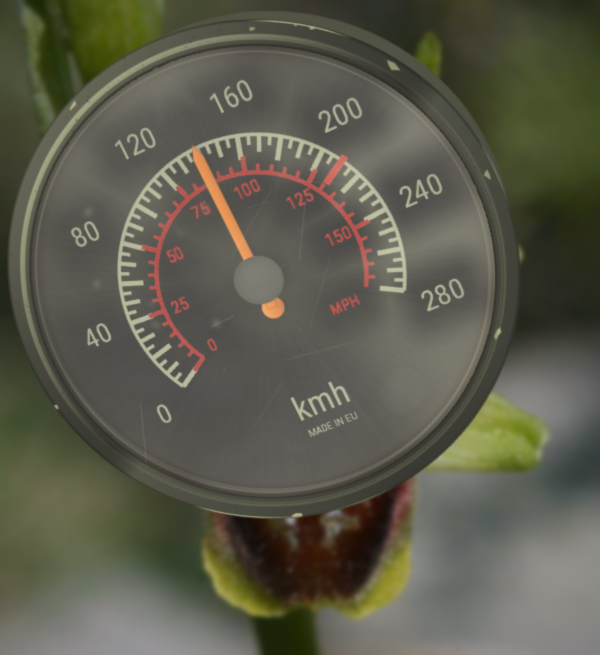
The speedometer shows 140 km/h
